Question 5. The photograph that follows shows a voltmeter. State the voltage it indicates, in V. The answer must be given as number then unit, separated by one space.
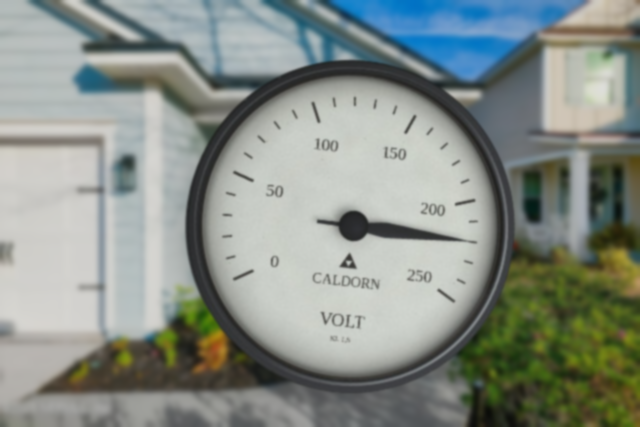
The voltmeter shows 220 V
